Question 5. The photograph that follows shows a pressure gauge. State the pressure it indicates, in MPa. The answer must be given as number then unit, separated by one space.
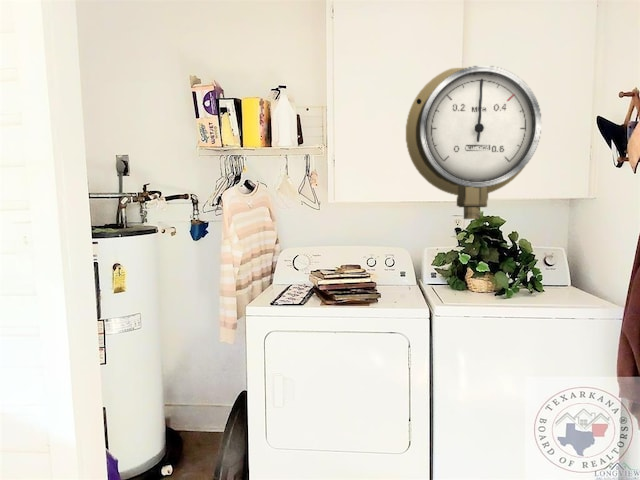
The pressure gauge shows 0.3 MPa
